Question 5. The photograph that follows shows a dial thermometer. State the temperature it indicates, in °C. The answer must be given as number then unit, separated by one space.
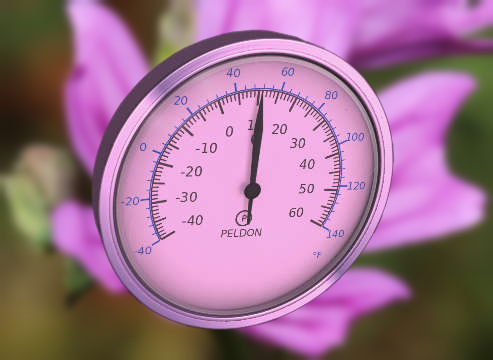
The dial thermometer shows 10 °C
